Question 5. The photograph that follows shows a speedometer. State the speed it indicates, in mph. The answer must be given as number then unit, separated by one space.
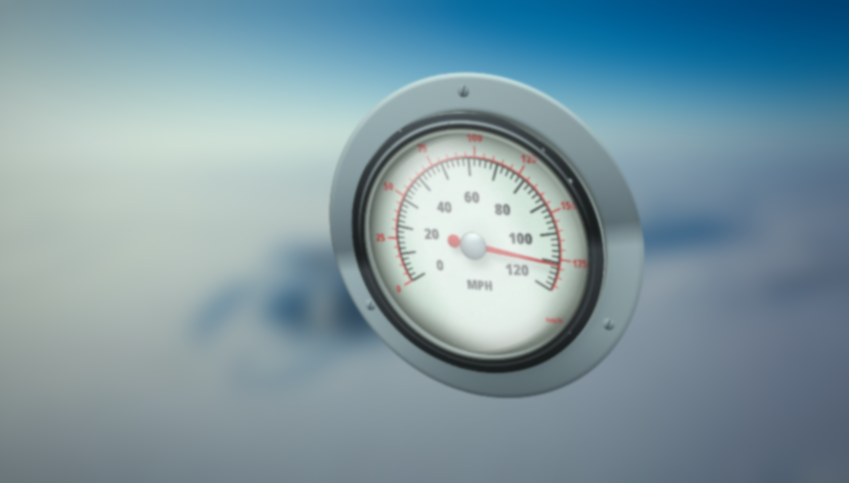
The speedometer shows 110 mph
